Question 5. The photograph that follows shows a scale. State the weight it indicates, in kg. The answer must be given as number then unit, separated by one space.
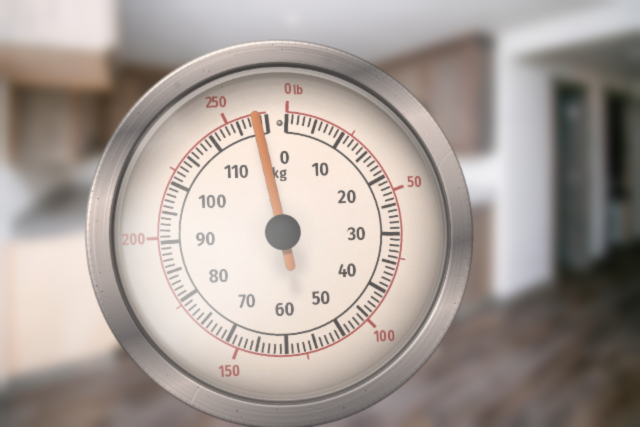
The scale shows 118 kg
